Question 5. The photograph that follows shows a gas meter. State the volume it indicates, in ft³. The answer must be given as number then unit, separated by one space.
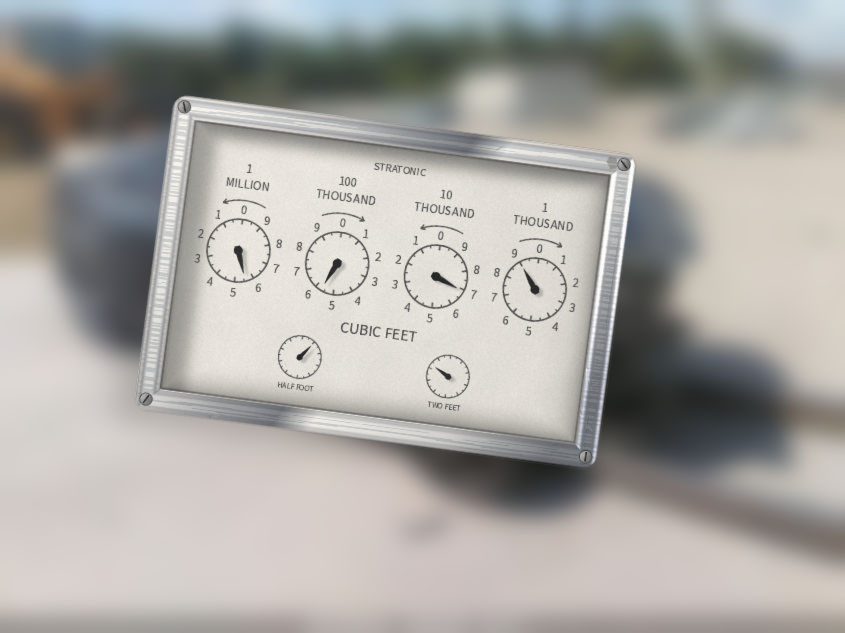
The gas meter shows 556900 ft³
